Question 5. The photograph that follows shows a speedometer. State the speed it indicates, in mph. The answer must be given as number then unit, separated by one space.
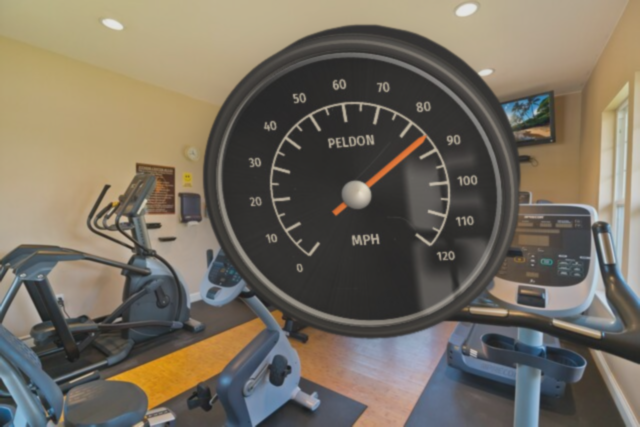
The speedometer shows 85 mph
